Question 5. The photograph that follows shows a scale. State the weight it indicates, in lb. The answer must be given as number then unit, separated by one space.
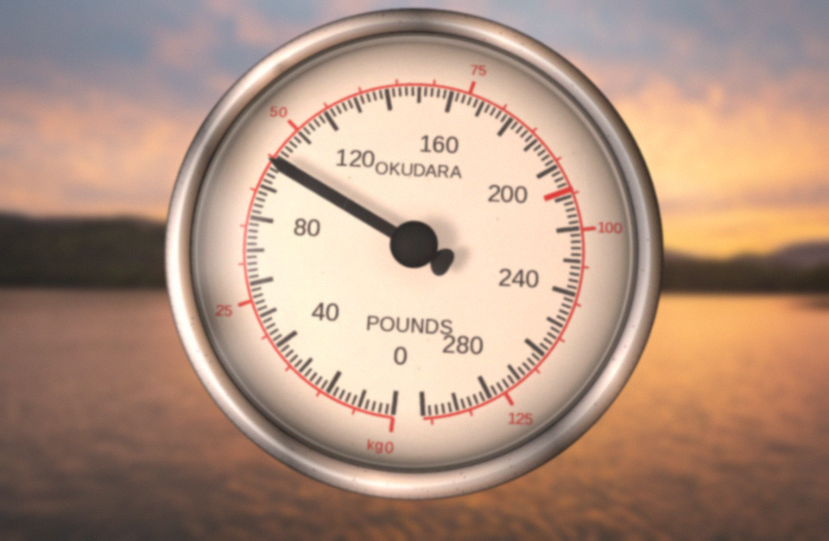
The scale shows 98 lb
